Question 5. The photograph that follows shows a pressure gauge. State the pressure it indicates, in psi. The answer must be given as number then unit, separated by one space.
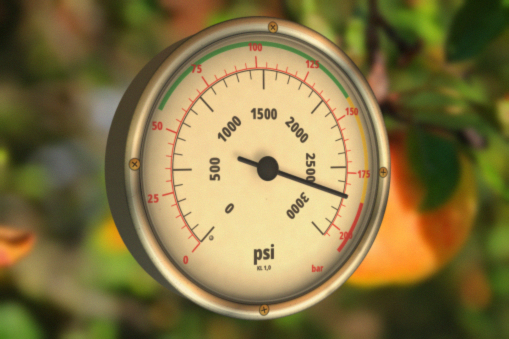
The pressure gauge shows 2700 psi
